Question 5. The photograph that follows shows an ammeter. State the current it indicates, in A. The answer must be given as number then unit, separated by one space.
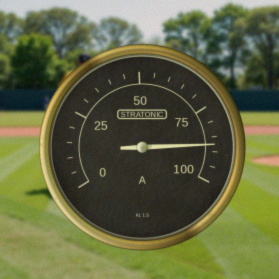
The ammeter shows 87.5 A
